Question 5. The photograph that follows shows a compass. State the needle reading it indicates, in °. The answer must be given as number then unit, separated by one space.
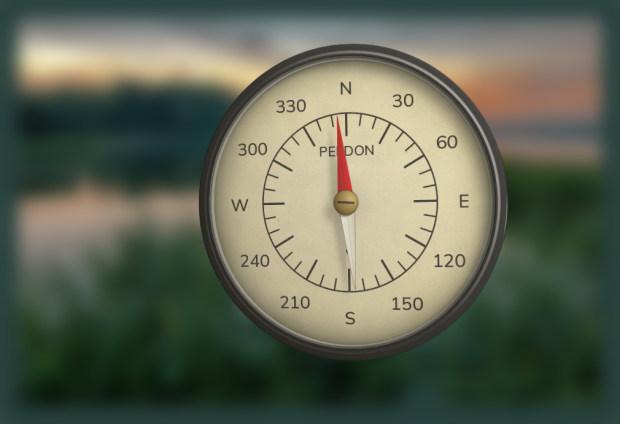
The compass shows 355 °
